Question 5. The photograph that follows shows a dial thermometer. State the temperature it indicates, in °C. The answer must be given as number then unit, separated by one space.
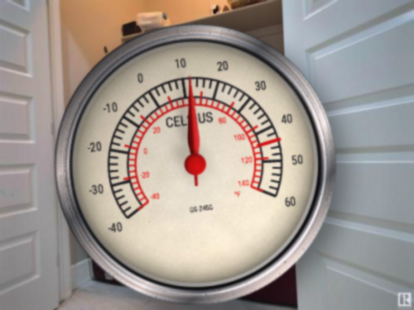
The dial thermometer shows 12 °C
